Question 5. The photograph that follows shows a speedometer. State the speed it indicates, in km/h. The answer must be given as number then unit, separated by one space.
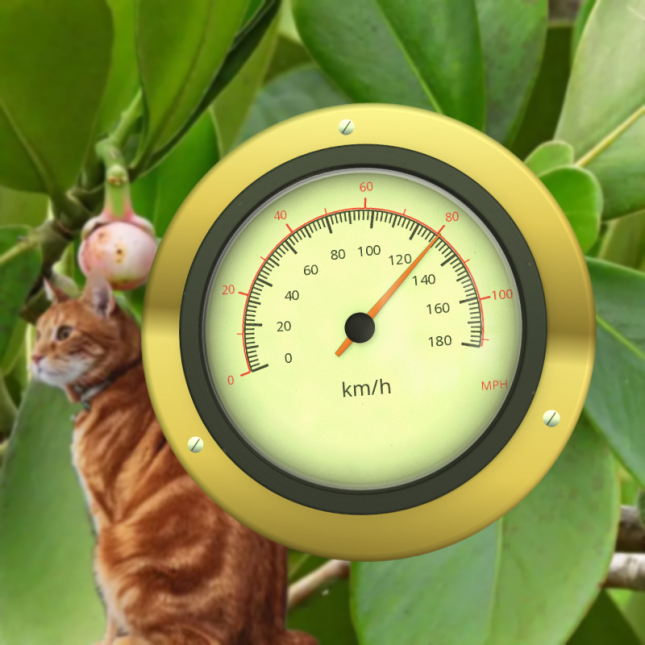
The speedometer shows 130 km/h
